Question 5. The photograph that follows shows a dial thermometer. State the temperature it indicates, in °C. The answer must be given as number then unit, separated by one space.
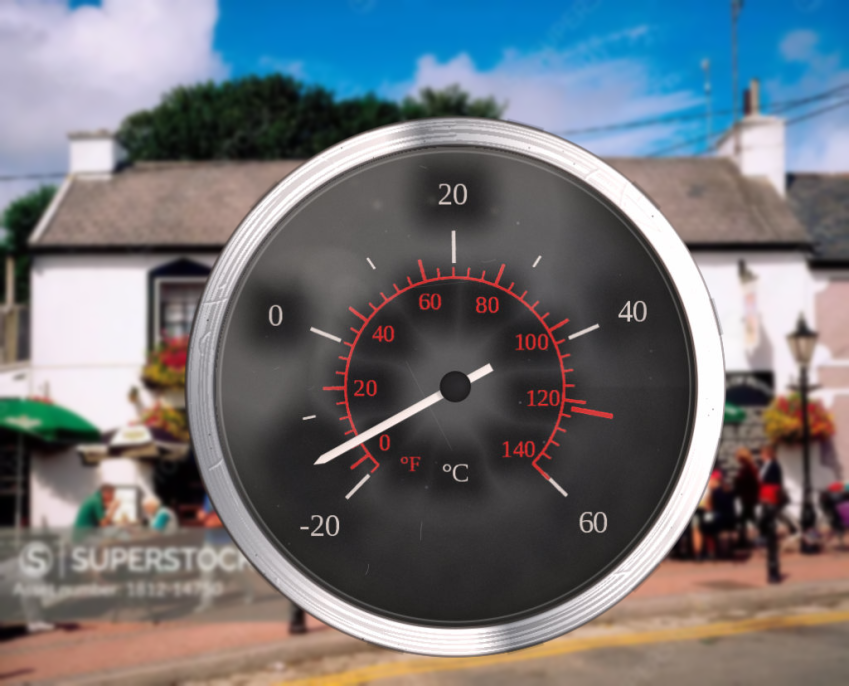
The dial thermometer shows -15 °C
